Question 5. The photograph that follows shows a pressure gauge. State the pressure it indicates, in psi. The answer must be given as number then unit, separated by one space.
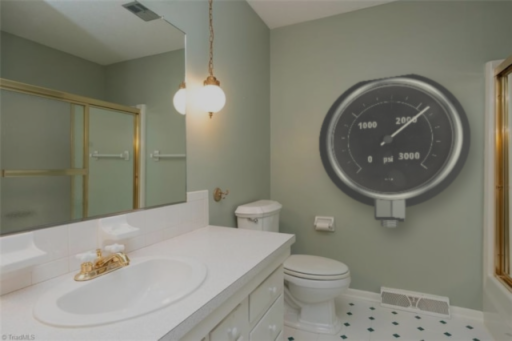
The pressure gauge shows 2100 psi
